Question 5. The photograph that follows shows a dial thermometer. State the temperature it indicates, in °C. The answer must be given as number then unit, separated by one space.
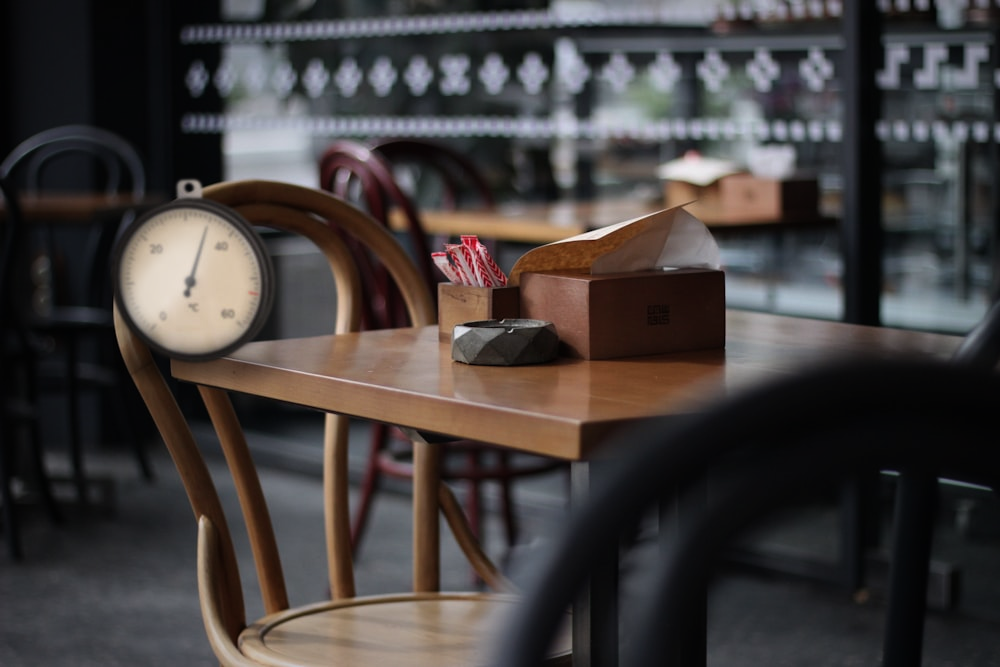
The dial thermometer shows 35 °C
